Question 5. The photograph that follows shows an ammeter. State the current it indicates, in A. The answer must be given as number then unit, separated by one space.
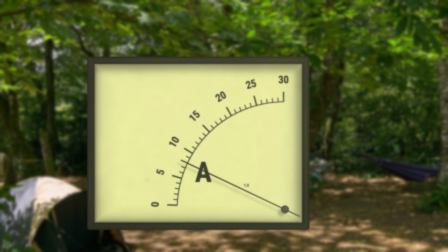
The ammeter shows 8 A
